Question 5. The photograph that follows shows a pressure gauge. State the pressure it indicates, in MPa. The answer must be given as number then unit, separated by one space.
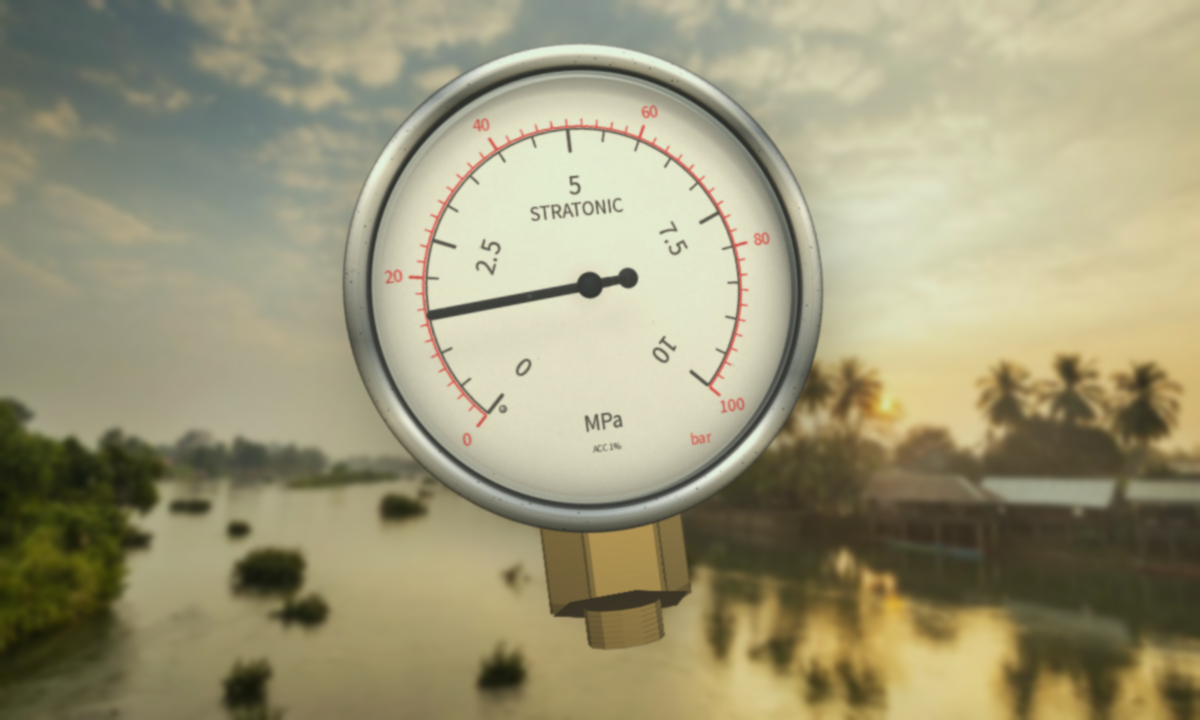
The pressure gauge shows 1.5 MPa
